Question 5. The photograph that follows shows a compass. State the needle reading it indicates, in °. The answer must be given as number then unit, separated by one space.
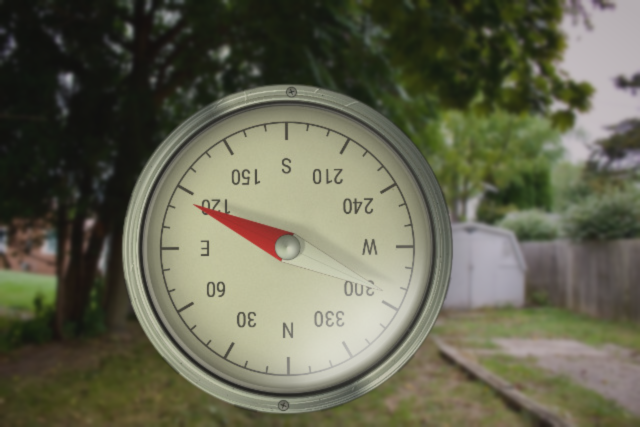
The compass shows 115 °
